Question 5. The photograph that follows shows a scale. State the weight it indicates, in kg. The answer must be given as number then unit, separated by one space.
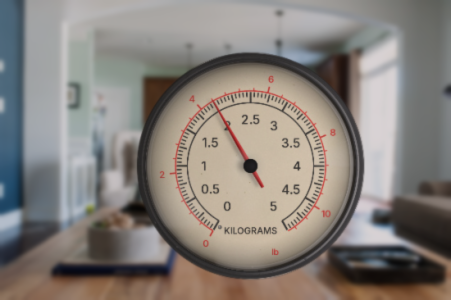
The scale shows 2 kg
